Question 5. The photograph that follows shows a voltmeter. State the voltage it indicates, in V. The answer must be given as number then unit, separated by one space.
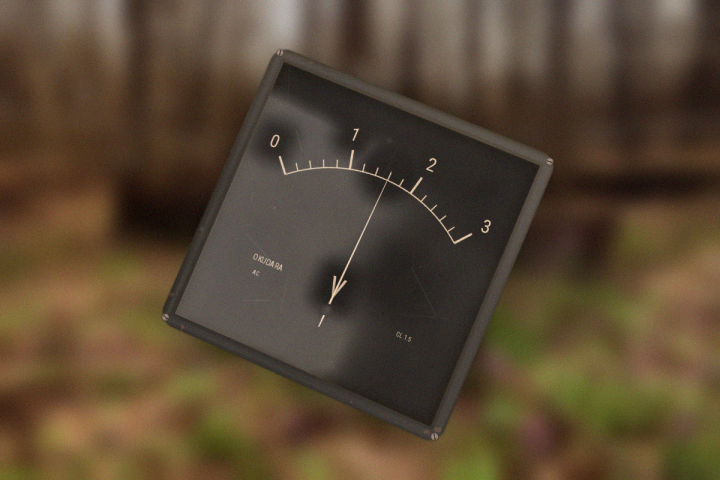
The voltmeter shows 1.6 V
